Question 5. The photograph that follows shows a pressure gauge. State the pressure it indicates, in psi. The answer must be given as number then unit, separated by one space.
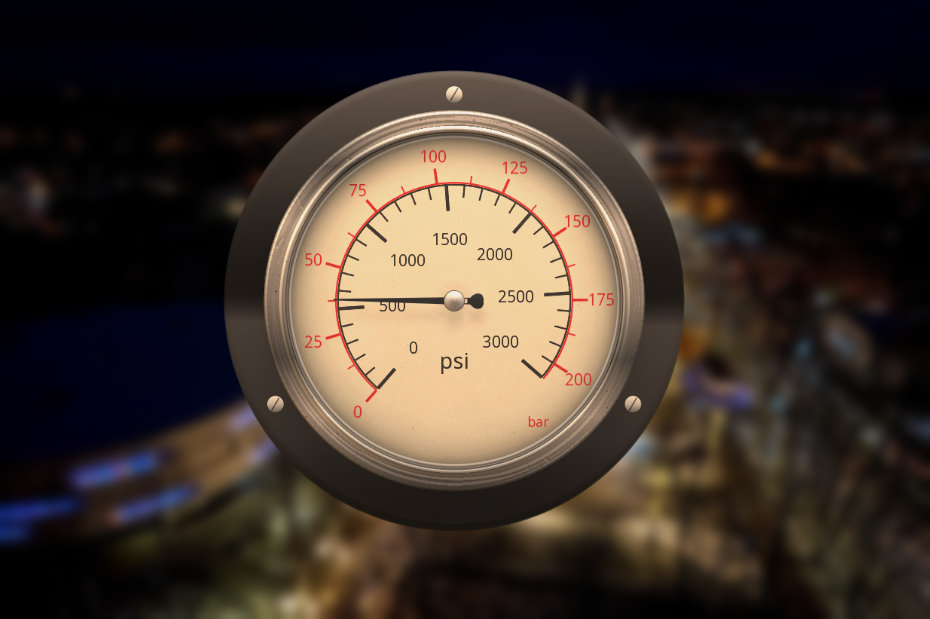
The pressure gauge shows 550 psi
